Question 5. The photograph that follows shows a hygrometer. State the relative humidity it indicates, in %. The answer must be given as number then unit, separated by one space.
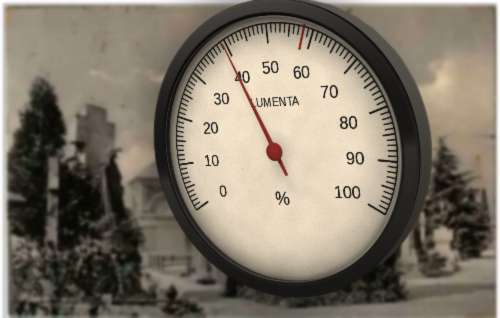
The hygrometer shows 40 %
